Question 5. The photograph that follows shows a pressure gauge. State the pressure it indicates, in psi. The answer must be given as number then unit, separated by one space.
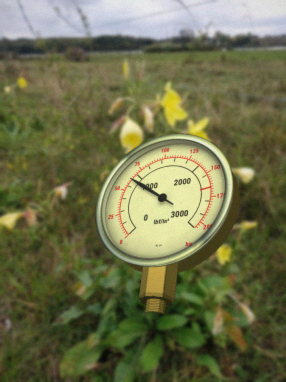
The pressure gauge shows 900 psi
